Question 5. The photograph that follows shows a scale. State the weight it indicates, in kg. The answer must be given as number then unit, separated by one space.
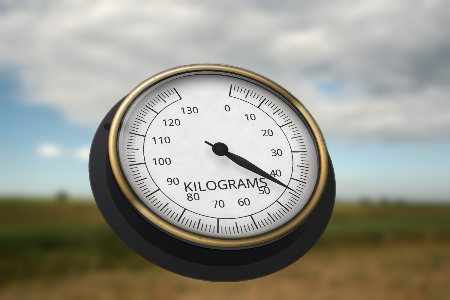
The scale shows 45 kg
